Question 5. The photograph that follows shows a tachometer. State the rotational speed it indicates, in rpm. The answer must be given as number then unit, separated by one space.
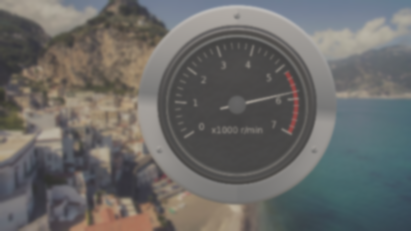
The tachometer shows 5800 rpm
